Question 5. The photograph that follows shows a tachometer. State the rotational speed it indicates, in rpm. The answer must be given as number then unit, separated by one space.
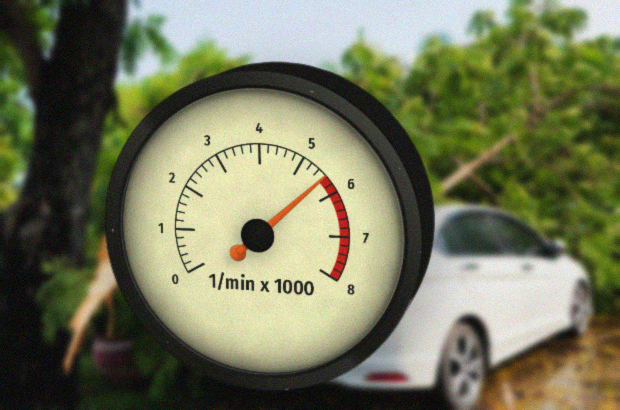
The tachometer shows 5600 rpm
